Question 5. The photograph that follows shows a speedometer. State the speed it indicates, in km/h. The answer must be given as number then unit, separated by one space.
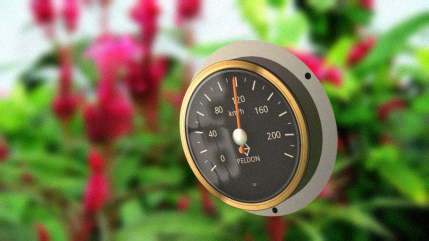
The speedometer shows 120 km/h
